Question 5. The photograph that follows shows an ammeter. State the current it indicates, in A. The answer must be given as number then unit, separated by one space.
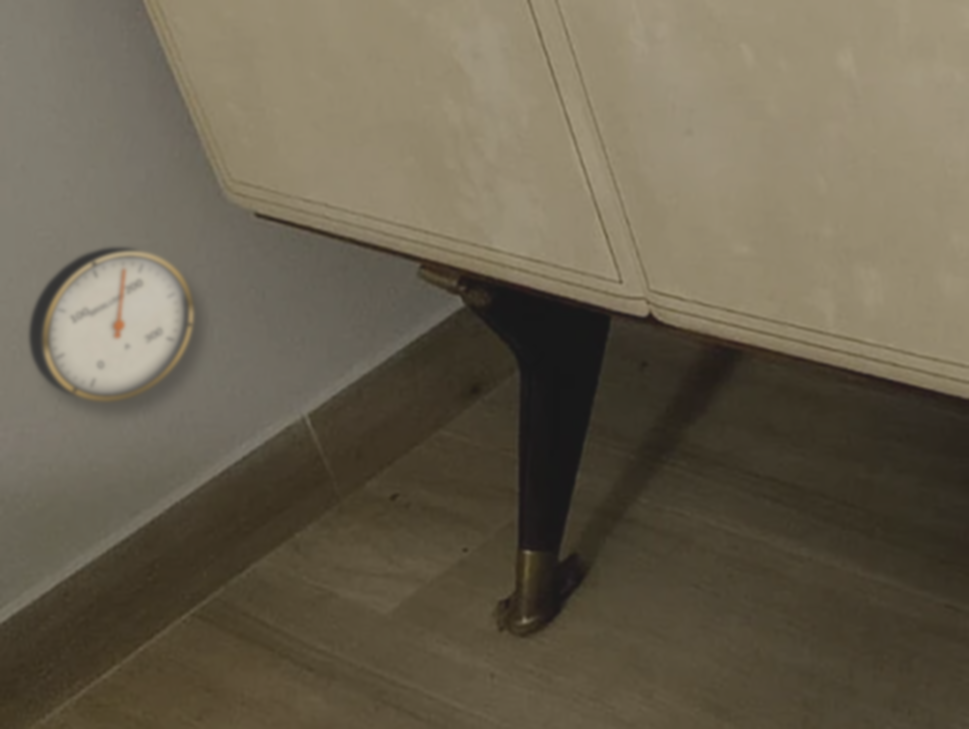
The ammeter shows 180 A
